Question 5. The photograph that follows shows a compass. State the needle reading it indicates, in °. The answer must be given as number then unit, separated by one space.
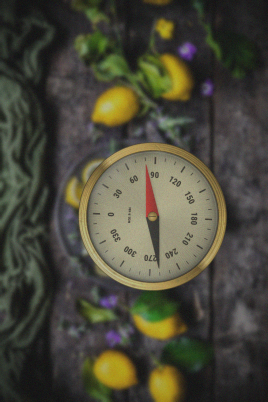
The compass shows 80 °
